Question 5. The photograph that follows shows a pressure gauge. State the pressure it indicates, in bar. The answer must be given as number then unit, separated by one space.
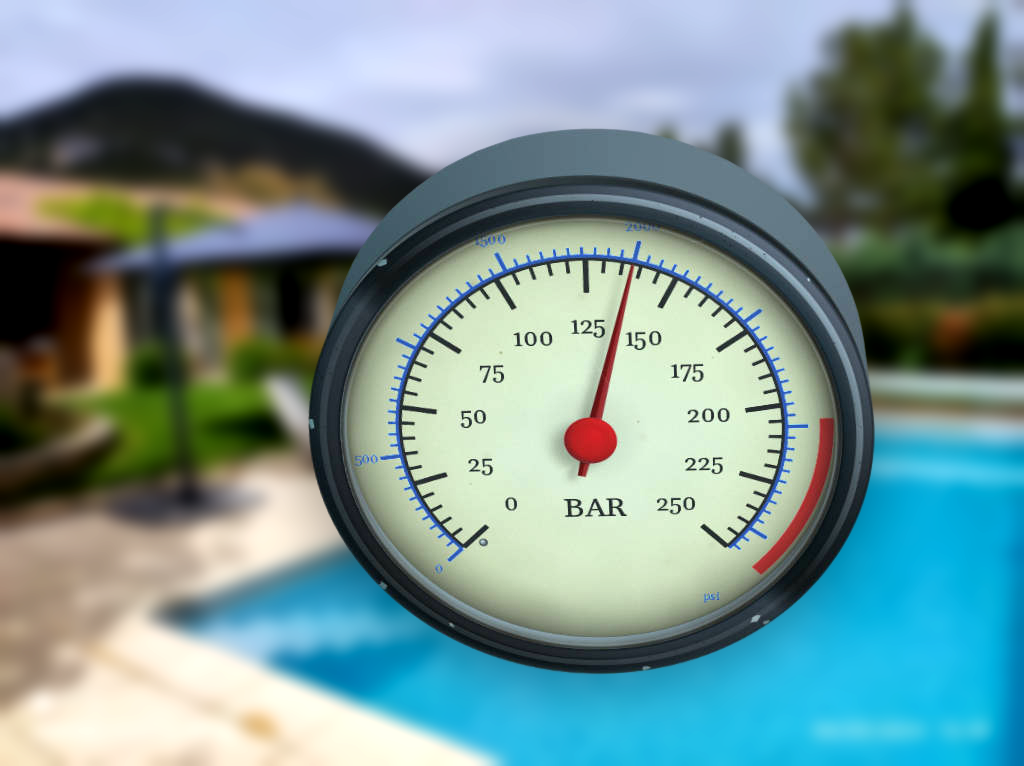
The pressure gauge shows 137.5 bar
